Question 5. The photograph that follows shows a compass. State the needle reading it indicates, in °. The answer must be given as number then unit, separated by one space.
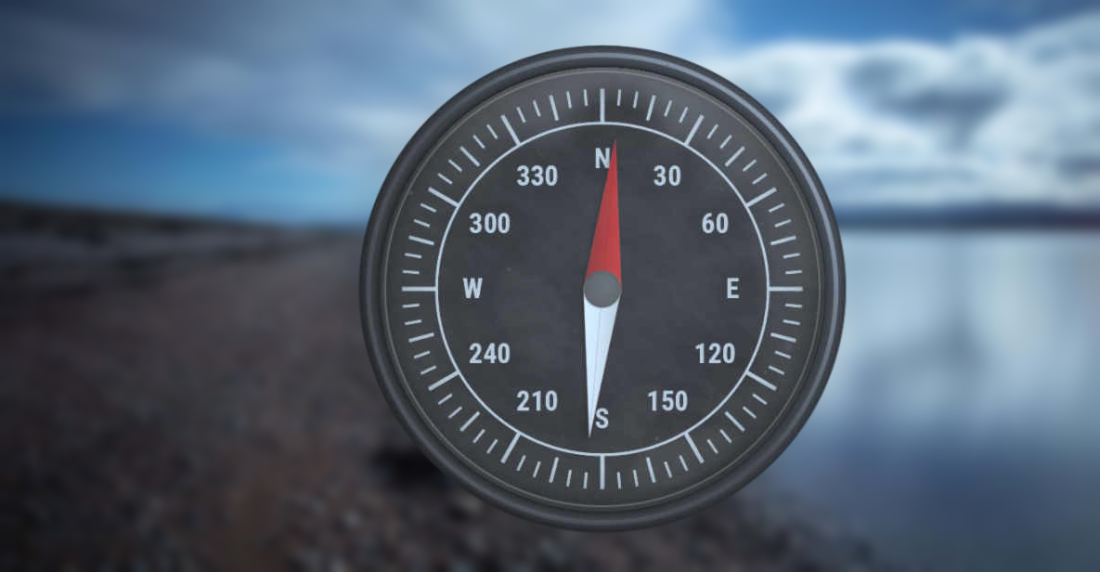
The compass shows 5 °
